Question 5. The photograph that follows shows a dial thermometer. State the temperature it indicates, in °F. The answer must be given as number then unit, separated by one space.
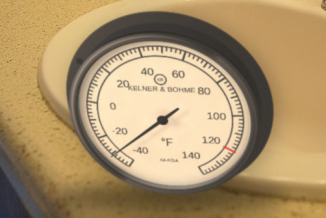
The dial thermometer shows -30 °F
